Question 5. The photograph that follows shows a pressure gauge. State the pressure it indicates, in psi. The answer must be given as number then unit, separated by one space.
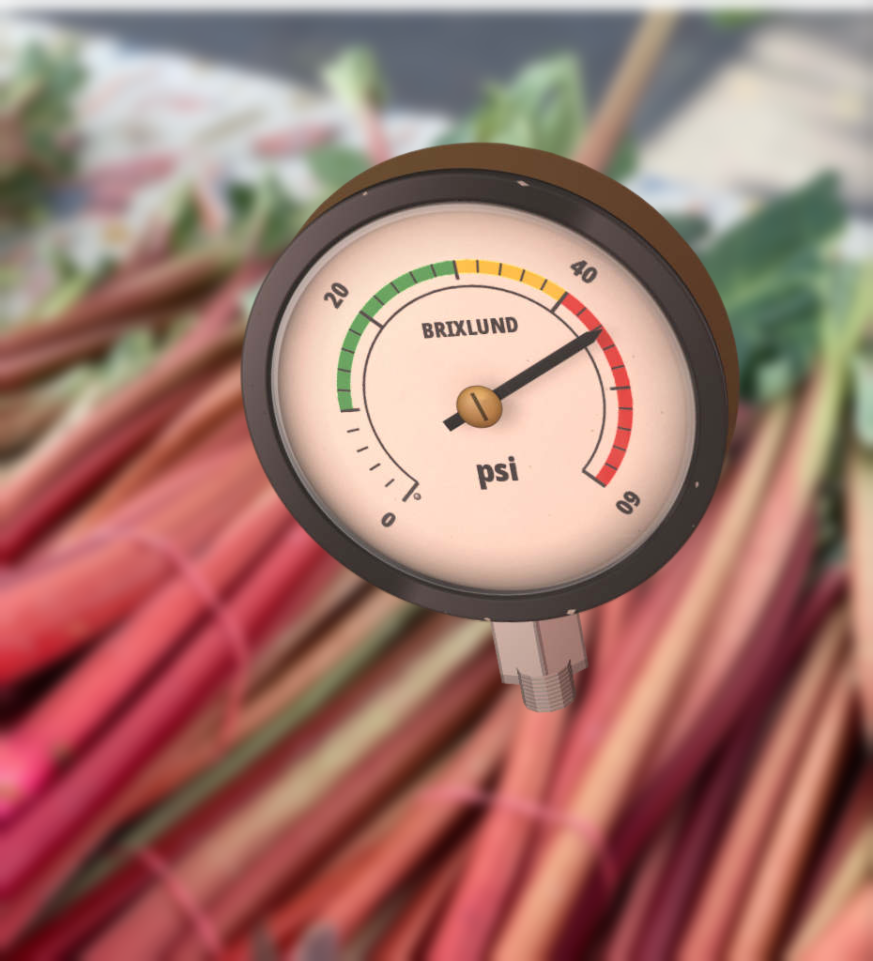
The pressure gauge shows 44 psi
